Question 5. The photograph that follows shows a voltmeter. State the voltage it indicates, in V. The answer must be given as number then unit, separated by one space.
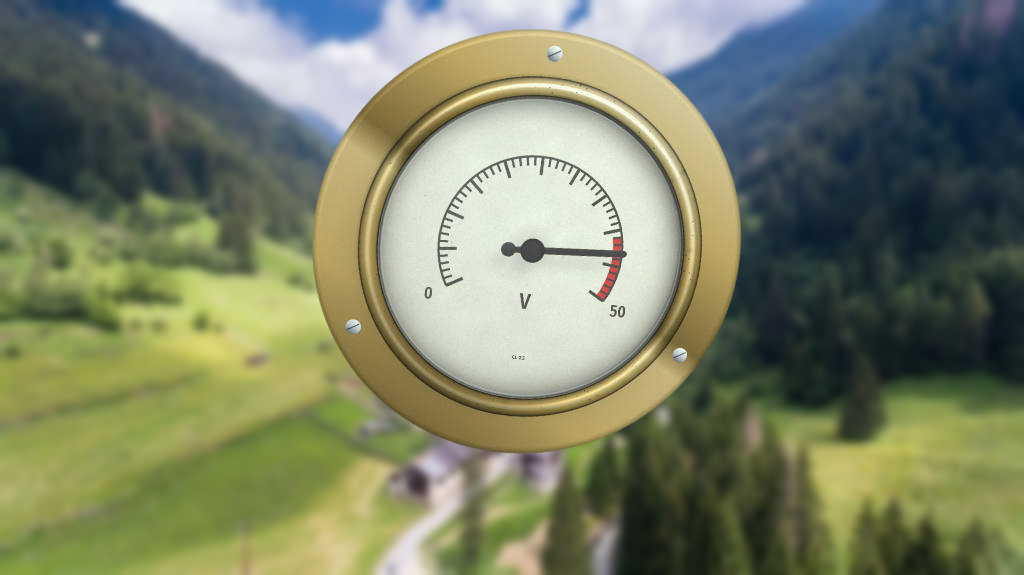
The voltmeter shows 43 V
